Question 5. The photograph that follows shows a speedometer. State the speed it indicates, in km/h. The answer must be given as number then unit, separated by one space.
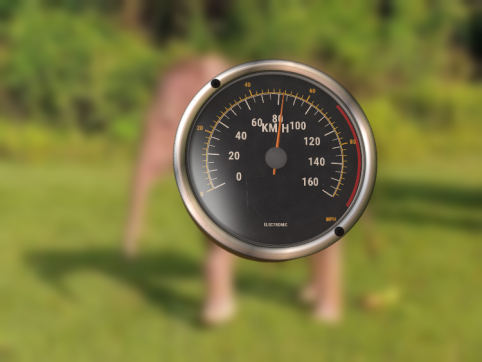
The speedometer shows 82.5 km/h
